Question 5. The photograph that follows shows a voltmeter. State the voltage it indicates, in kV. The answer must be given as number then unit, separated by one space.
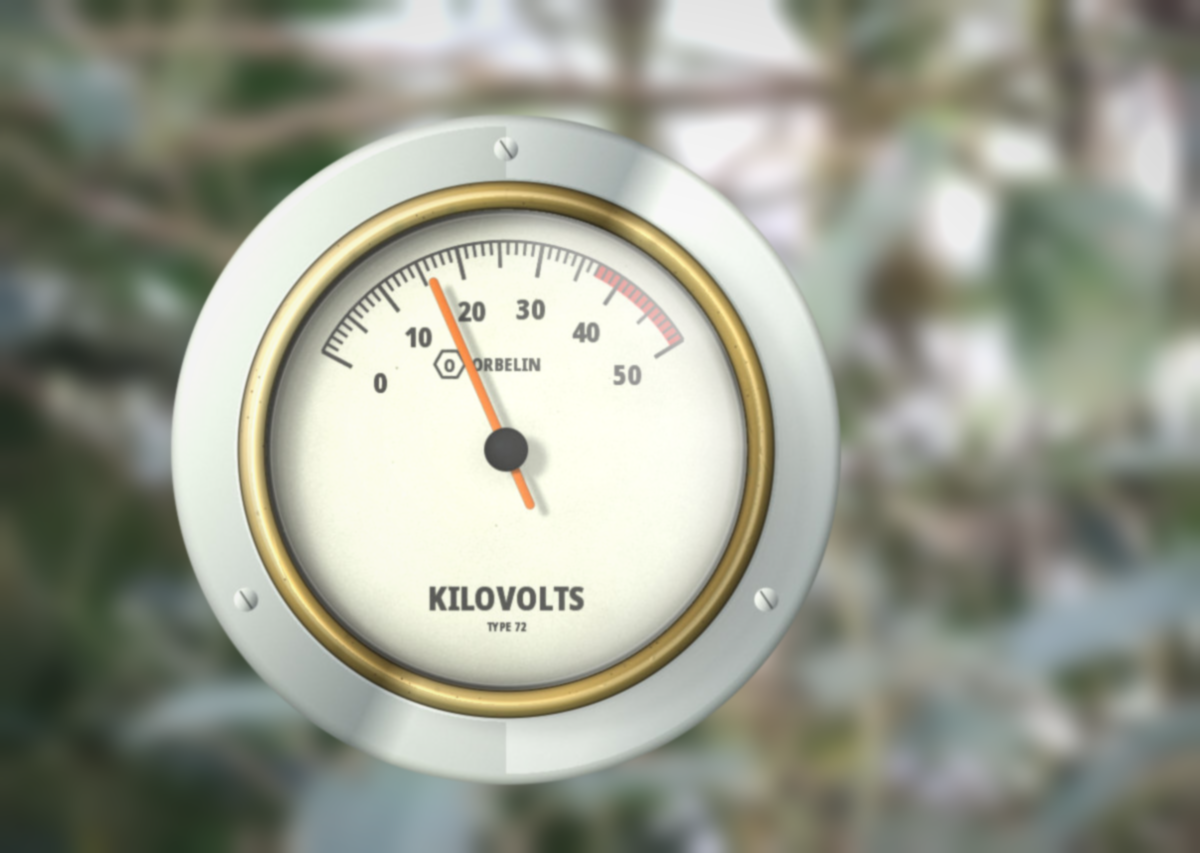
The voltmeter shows 16 kV
